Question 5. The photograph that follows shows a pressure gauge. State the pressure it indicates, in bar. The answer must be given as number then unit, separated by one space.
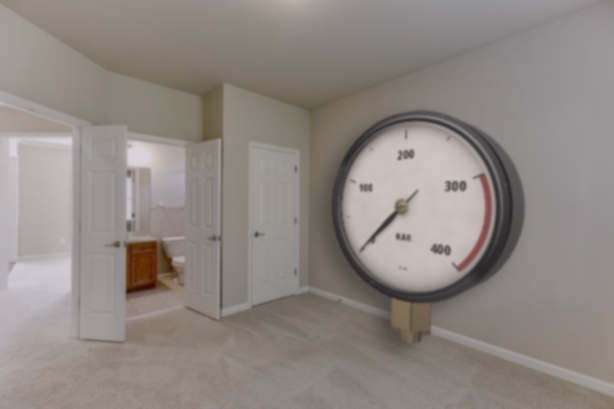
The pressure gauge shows 0 bar
